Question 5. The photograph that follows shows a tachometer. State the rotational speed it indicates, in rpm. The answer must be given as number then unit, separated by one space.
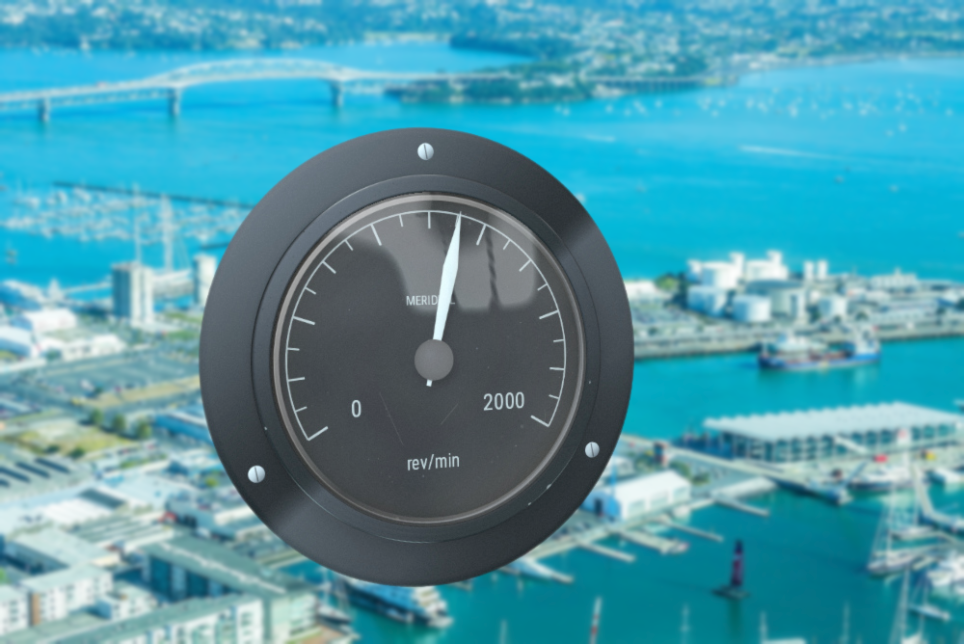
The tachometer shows 1100 rpm
